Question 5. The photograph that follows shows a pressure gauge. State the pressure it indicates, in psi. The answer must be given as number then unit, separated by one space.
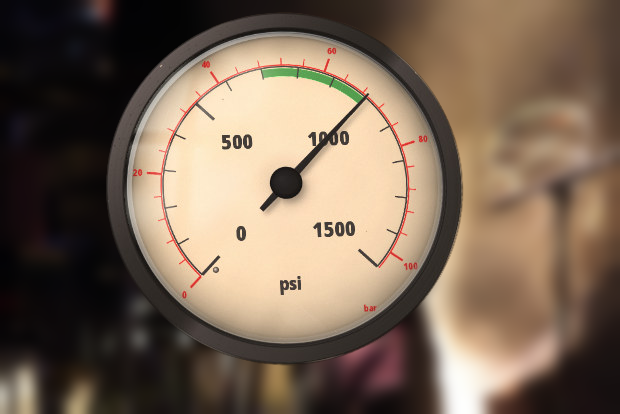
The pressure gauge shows 1000 psi
